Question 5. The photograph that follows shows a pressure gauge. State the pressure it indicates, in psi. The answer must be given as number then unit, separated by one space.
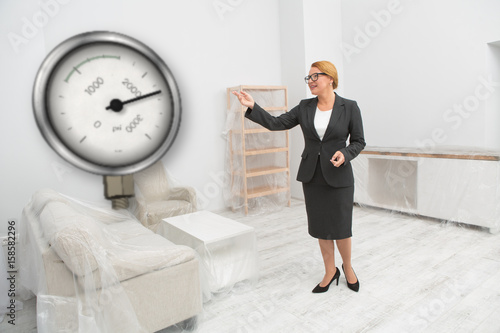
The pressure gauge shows 2300 psi
